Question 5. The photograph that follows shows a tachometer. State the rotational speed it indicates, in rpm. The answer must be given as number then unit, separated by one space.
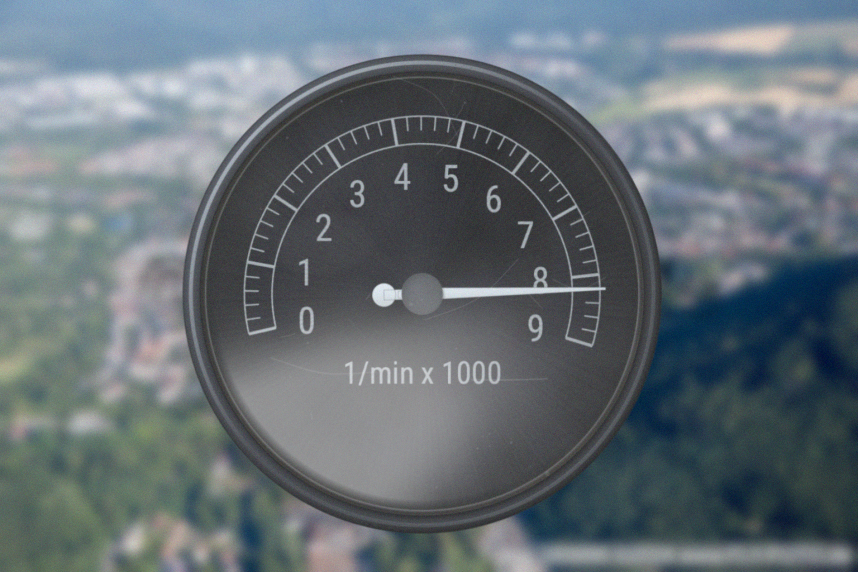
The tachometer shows 8200 rpm
